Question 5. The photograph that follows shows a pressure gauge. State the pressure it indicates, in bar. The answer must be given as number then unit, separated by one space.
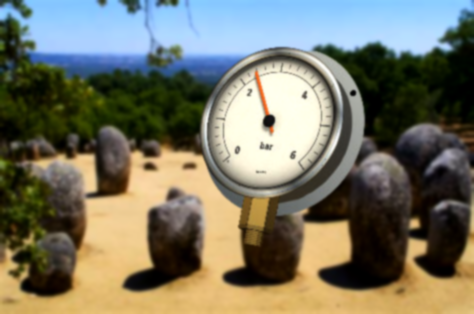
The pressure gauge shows 2.4 bar
